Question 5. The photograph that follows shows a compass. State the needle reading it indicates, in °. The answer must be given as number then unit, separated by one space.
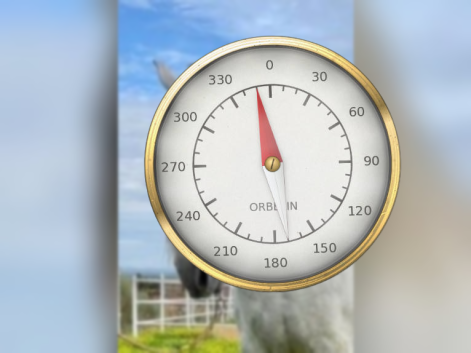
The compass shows 350 °
